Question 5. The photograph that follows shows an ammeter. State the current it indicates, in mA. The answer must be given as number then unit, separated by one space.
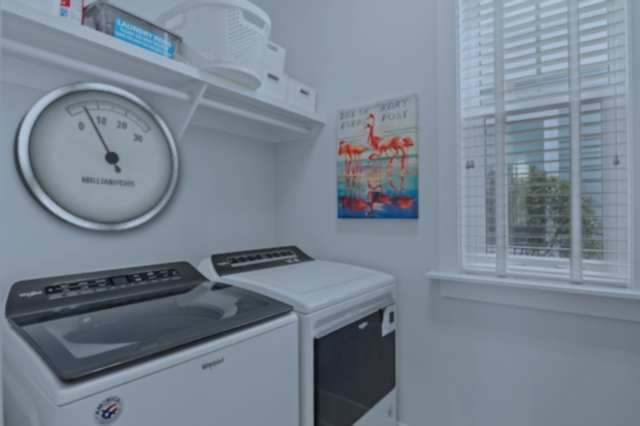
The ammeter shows 5 mA
